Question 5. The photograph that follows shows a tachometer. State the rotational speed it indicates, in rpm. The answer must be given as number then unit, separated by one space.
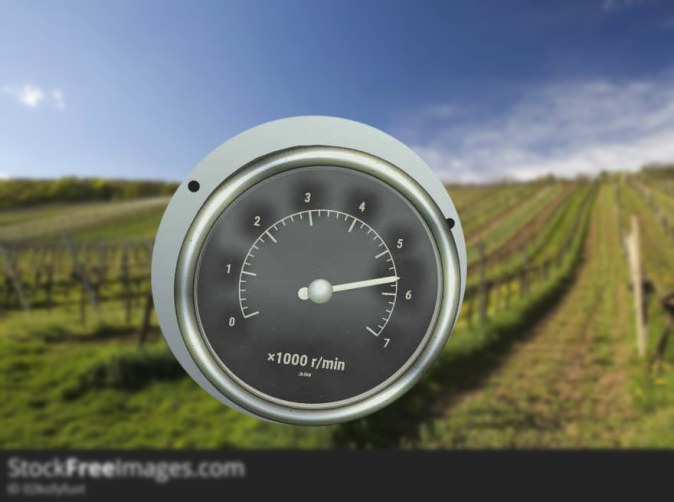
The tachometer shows 5600 rpm
